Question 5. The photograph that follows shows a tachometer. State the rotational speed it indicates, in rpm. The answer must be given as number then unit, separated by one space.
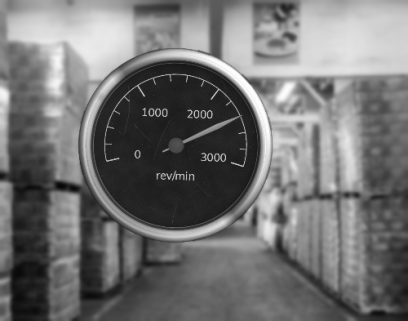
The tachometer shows 2400 rpm
